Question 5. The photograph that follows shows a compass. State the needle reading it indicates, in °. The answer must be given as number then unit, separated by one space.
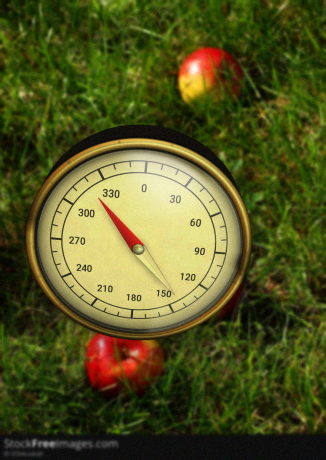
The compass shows 320 °
